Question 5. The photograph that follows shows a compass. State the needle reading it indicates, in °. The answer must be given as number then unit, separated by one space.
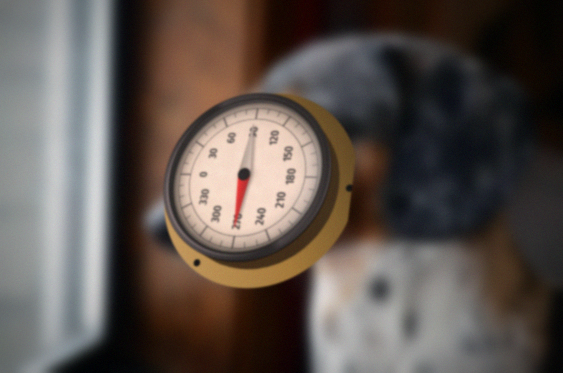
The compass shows 270 °
